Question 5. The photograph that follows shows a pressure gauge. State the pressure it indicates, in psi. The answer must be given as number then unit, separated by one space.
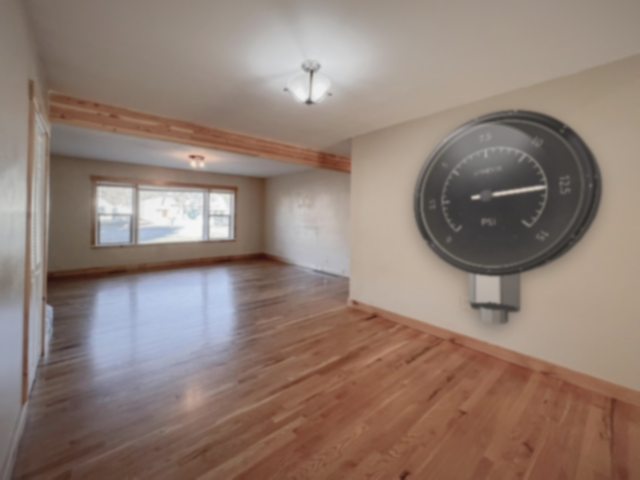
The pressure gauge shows 12.5 psi
